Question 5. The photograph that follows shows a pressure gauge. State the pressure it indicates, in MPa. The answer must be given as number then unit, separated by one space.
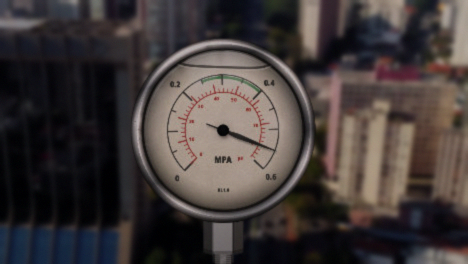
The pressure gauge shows 0.55 MPa
